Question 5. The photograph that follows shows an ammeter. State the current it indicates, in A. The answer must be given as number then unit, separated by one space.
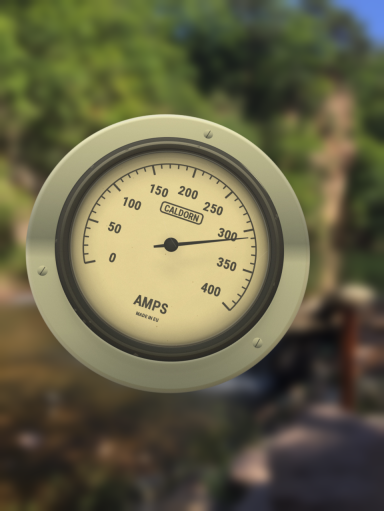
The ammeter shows 310 A
